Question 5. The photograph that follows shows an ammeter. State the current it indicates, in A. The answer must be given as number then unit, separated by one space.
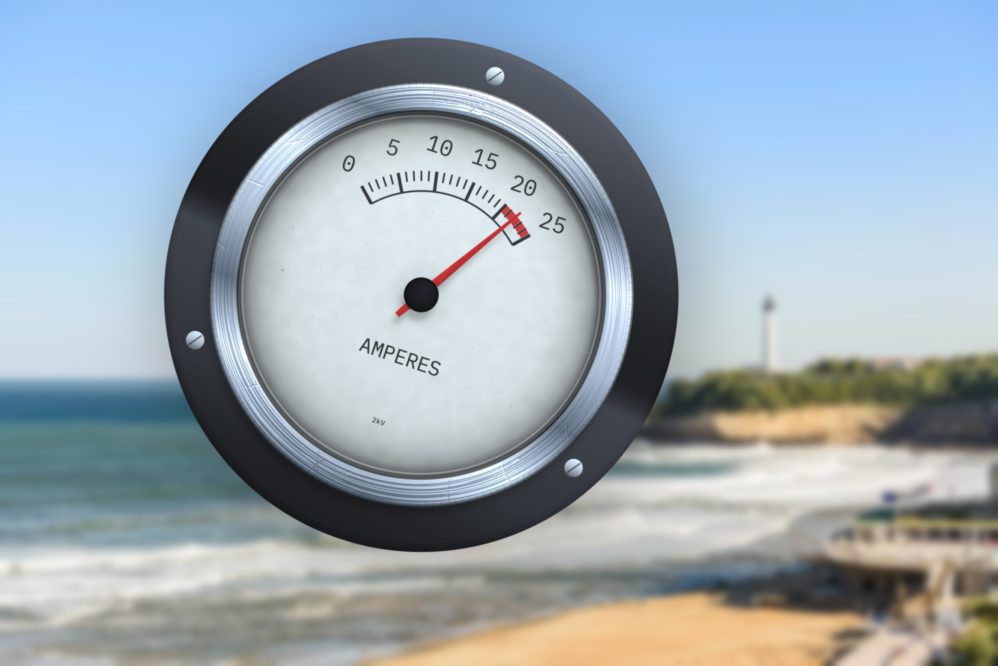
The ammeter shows 22 A
